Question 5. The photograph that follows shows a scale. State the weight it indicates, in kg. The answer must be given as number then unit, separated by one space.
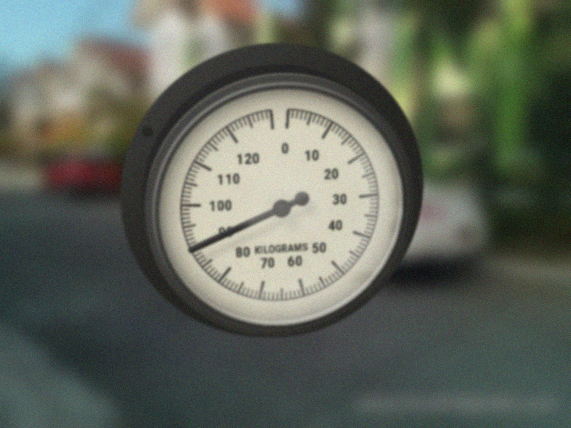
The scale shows 90 kg
